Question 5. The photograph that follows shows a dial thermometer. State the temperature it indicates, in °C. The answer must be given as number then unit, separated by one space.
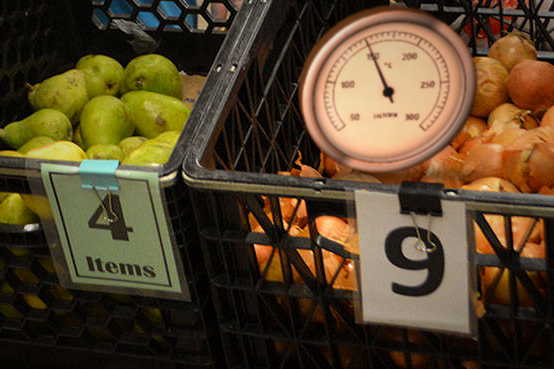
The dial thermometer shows 150 °C
